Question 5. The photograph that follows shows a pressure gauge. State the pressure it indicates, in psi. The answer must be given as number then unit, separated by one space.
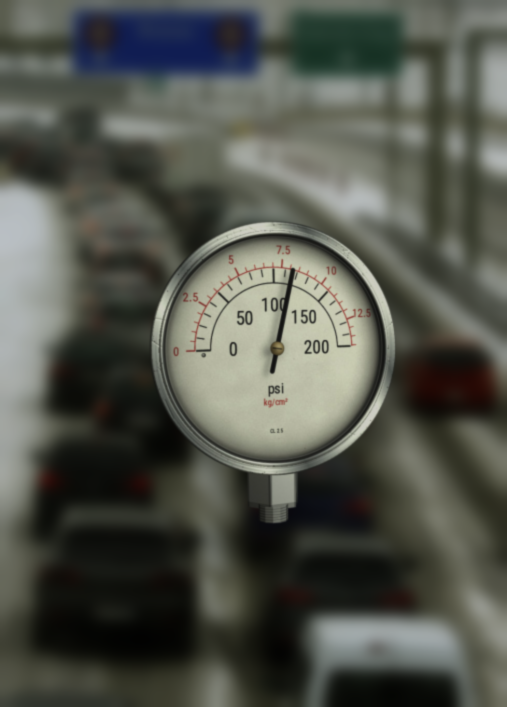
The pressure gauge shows 115 psi
